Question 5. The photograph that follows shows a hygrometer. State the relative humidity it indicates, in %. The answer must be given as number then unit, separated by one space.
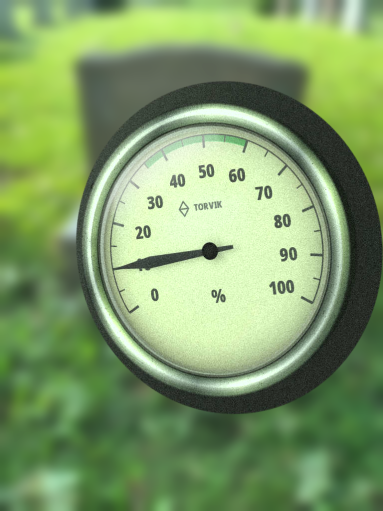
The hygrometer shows 10 %
